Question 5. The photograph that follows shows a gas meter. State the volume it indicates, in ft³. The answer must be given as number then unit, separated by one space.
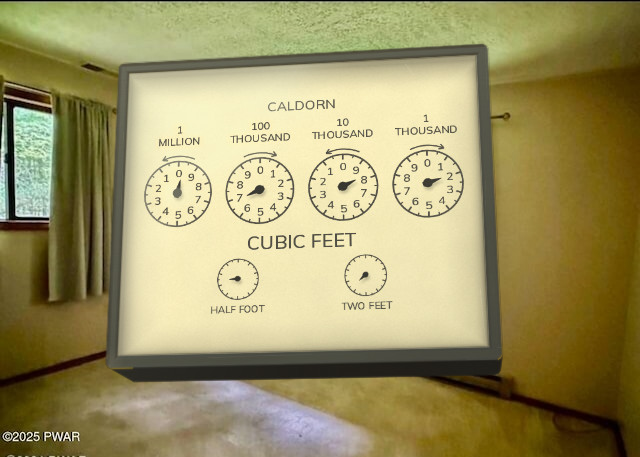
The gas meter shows 968200 ft³
